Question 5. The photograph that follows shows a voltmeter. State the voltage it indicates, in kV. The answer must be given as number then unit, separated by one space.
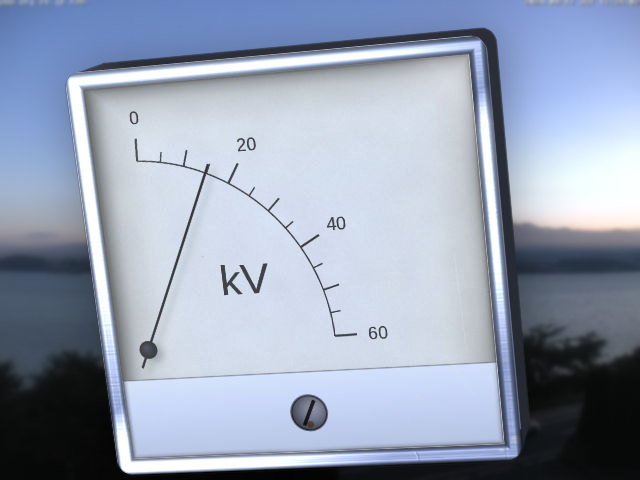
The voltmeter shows 15 kV
